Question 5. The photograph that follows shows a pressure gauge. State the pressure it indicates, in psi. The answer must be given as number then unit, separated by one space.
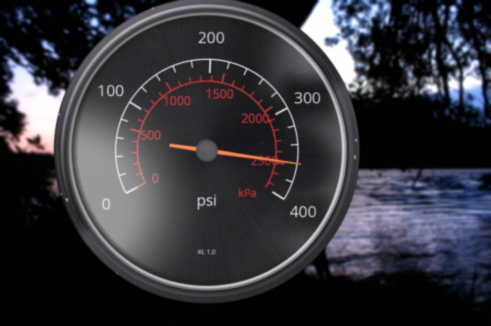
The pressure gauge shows 360 psi
